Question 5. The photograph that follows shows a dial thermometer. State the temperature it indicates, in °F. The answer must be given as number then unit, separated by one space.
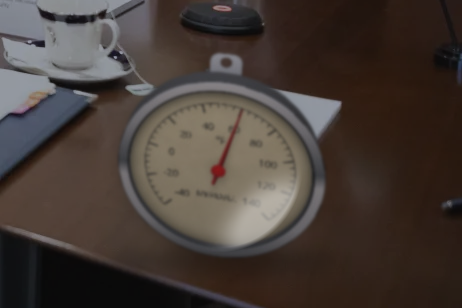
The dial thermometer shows 60 °F
